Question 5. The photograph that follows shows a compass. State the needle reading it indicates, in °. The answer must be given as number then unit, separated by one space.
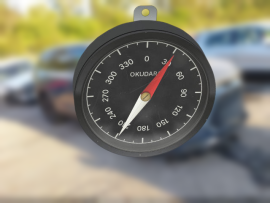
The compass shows 30 °
